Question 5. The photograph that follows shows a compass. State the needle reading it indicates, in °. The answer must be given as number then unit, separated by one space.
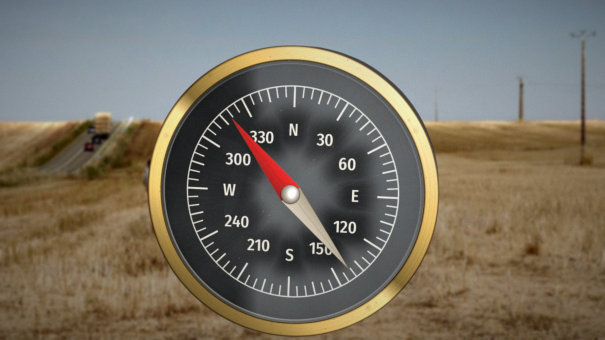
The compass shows 320 °
